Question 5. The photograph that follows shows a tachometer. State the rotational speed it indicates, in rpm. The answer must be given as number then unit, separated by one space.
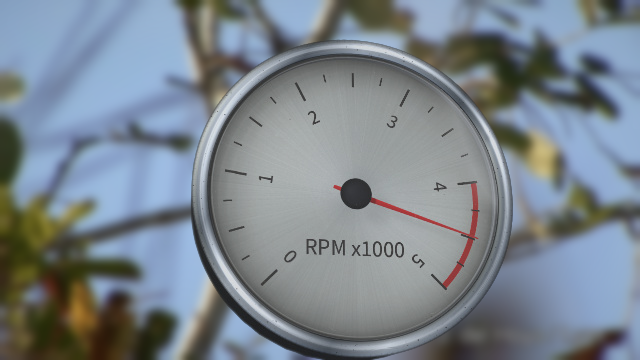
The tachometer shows 4500 rpm
